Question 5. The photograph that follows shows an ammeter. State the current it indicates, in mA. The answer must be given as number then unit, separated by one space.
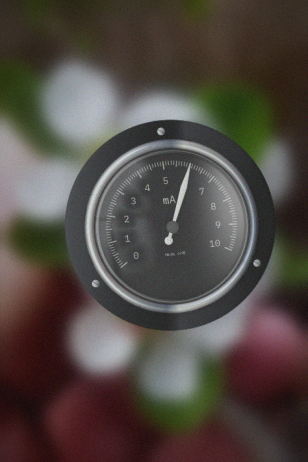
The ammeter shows 6 mA
